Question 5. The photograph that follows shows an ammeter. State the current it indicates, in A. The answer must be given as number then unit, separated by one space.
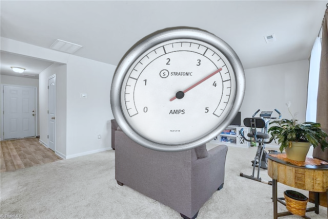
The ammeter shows 3.6 A
